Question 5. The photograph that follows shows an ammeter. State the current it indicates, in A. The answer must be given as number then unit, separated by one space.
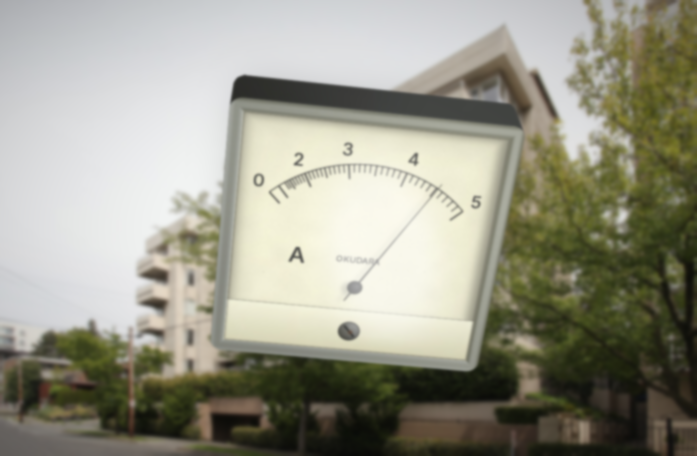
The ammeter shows 4.5 A
